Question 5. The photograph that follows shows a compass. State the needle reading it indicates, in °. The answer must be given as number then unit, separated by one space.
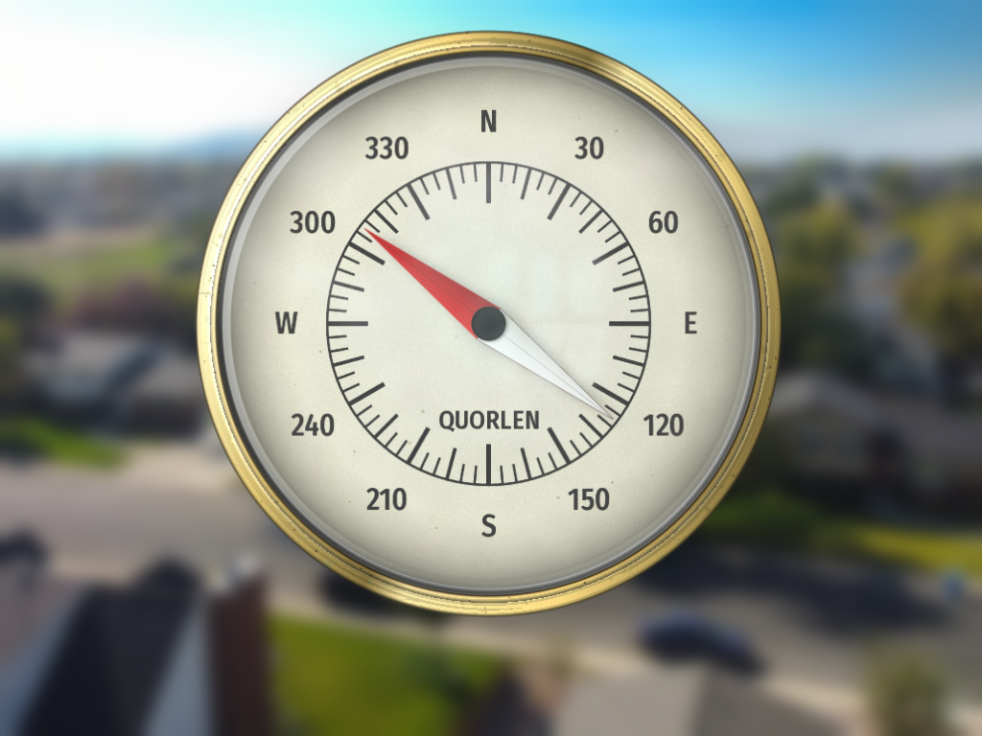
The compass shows 307.5 °
